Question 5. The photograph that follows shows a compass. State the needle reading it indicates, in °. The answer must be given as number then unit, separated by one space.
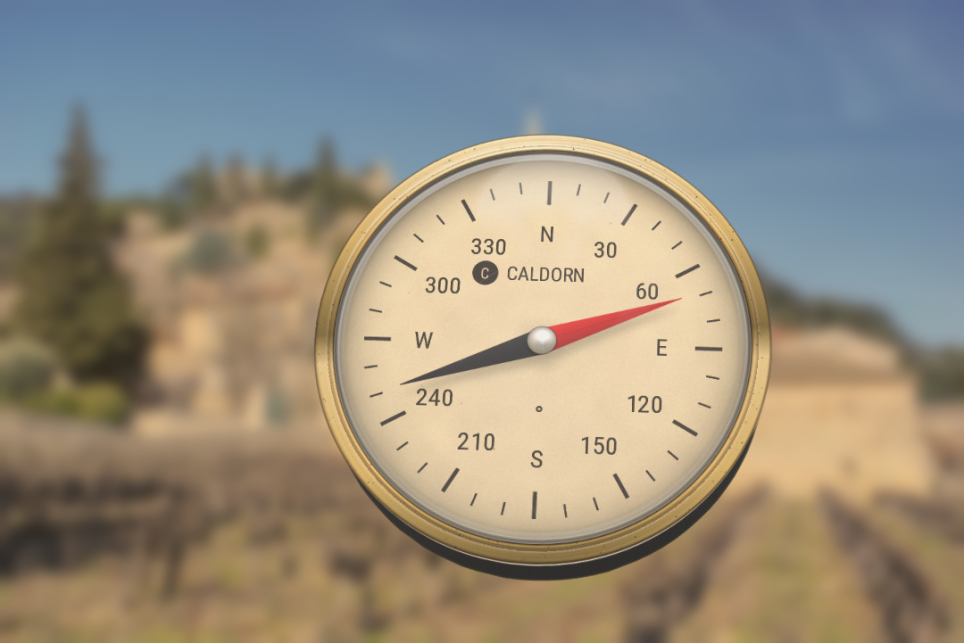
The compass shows 70 °
